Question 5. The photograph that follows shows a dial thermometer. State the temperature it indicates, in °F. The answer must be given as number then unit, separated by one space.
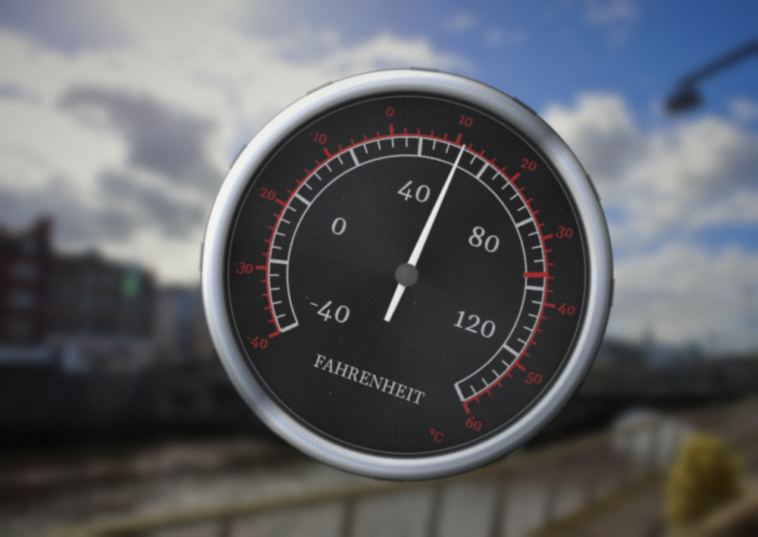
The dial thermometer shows 52 °F
